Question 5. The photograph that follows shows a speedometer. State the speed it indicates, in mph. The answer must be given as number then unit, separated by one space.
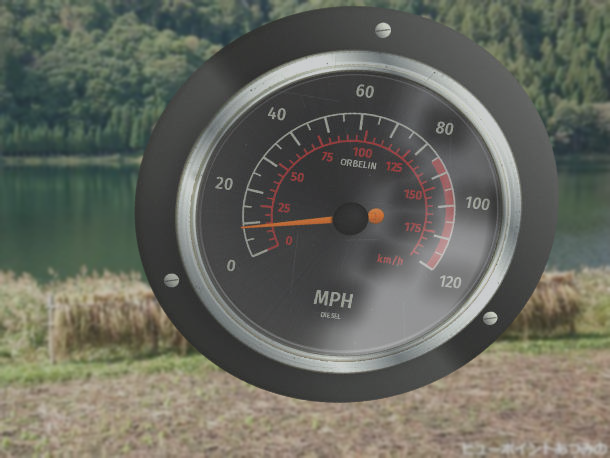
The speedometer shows 10 mph
